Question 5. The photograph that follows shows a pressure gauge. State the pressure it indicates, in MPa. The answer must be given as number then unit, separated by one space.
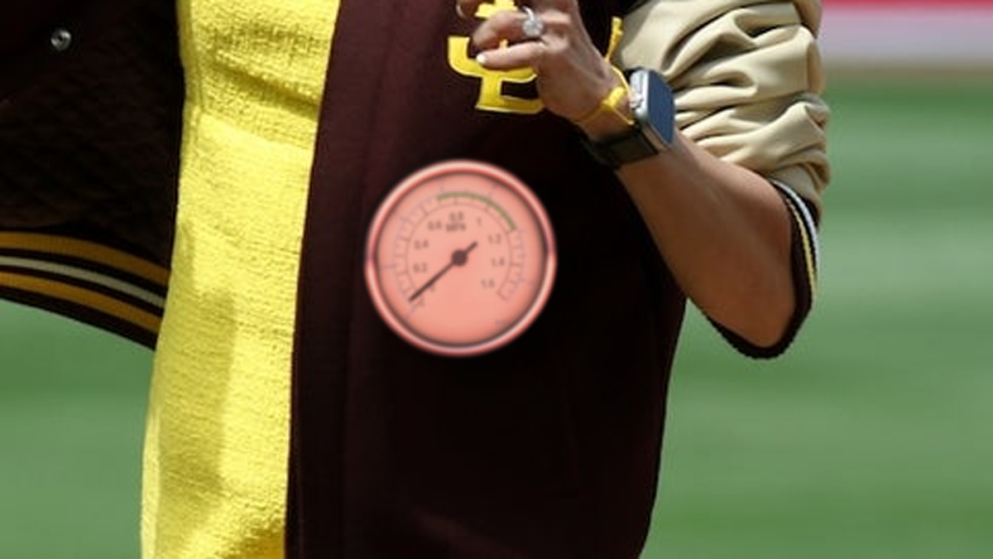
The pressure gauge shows 0.05 MPa
